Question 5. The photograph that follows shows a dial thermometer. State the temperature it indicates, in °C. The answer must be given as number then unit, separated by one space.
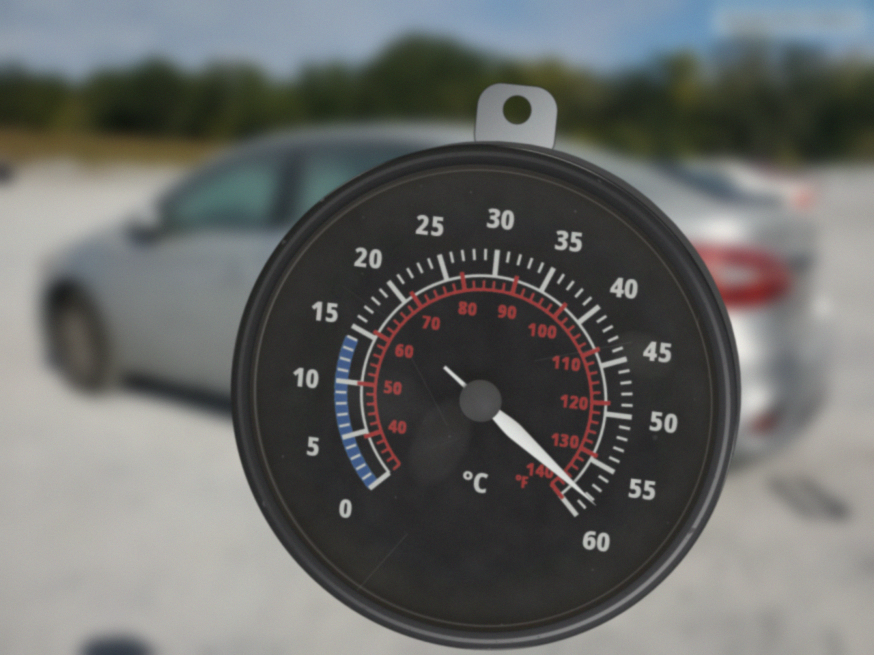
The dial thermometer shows 58 °C
